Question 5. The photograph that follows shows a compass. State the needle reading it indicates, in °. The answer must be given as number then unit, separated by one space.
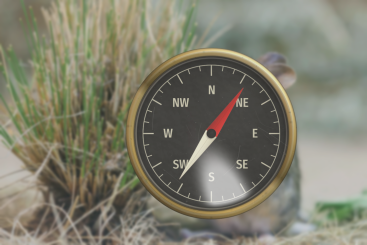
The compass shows 35 °
